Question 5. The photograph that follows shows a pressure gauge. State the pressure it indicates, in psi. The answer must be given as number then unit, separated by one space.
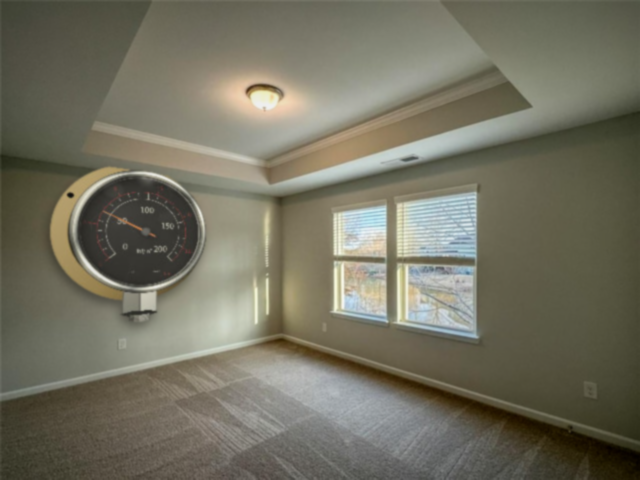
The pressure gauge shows 50 psi
